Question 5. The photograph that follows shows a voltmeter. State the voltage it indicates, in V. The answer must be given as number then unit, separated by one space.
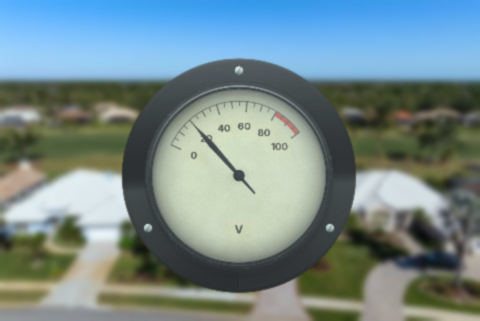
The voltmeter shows 20 V
